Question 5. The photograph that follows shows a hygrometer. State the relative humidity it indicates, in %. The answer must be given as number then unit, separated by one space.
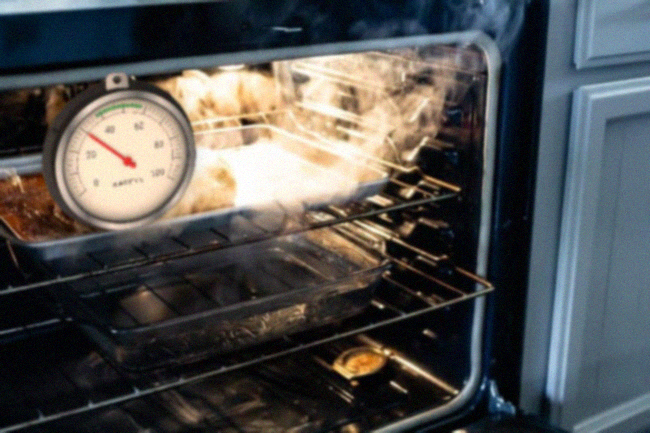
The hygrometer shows 30 %
